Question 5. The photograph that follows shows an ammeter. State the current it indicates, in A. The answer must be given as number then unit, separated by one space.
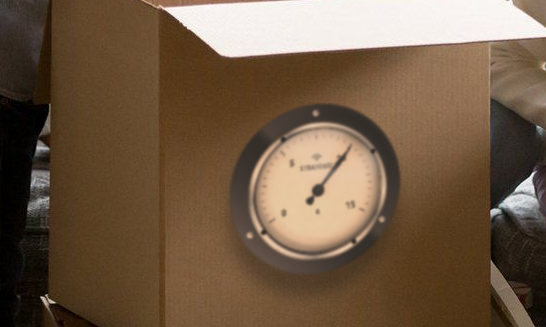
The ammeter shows 10 A
